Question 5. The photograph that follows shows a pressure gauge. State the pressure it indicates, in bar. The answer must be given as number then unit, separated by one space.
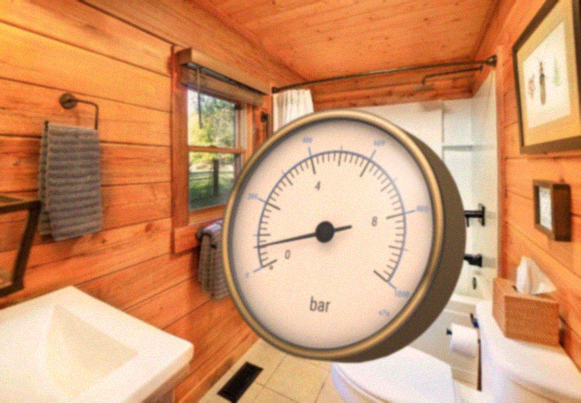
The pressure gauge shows 0.6 bar
